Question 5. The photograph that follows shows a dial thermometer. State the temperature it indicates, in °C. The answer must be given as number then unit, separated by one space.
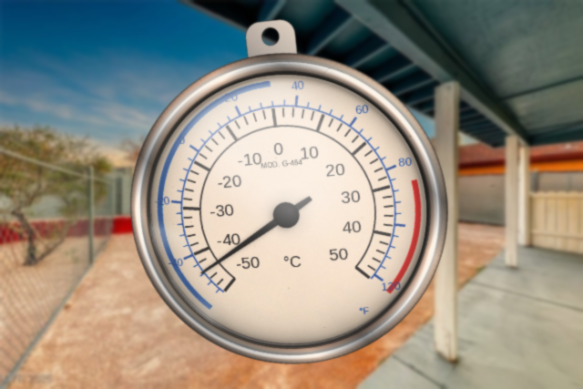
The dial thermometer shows -44 °C
